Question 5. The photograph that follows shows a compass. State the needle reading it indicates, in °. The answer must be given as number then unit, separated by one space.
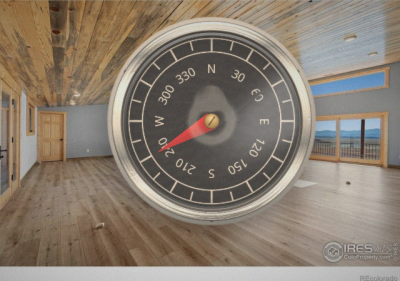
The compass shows 240 °
